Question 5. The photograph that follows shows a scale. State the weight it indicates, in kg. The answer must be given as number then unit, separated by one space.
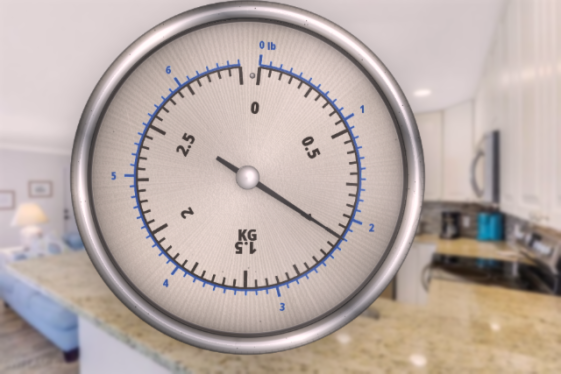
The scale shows 1 kg
